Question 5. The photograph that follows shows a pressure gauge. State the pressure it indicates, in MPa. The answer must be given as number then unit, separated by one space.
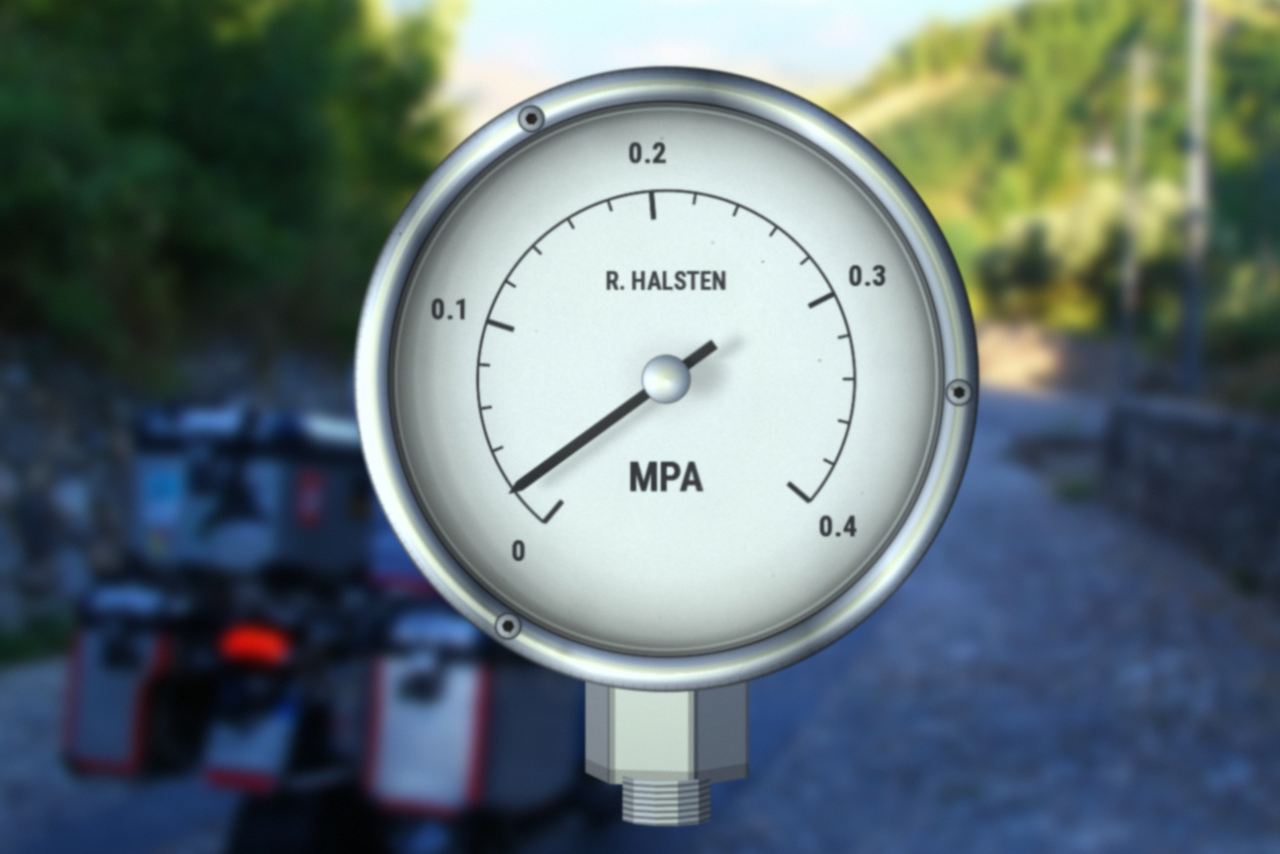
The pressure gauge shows 0.02 MPa
